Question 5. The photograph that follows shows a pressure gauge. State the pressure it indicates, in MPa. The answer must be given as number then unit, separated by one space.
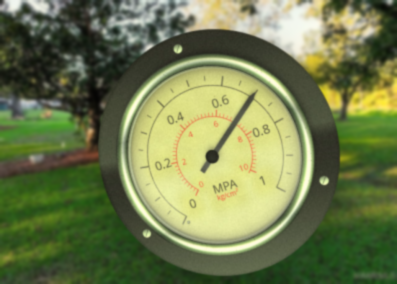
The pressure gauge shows 0.7 MPa
